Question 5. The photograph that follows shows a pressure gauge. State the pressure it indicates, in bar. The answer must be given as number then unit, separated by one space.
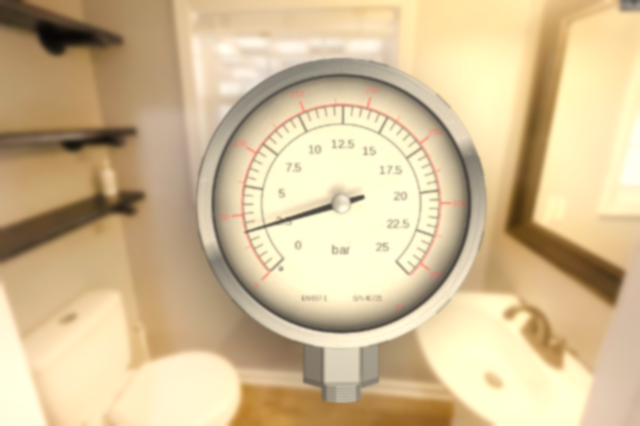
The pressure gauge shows 2.5 bar
